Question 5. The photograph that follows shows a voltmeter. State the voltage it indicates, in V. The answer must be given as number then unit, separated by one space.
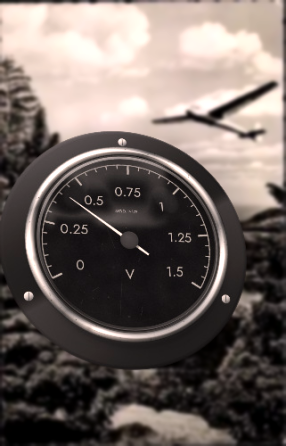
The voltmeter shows 0.4 V
